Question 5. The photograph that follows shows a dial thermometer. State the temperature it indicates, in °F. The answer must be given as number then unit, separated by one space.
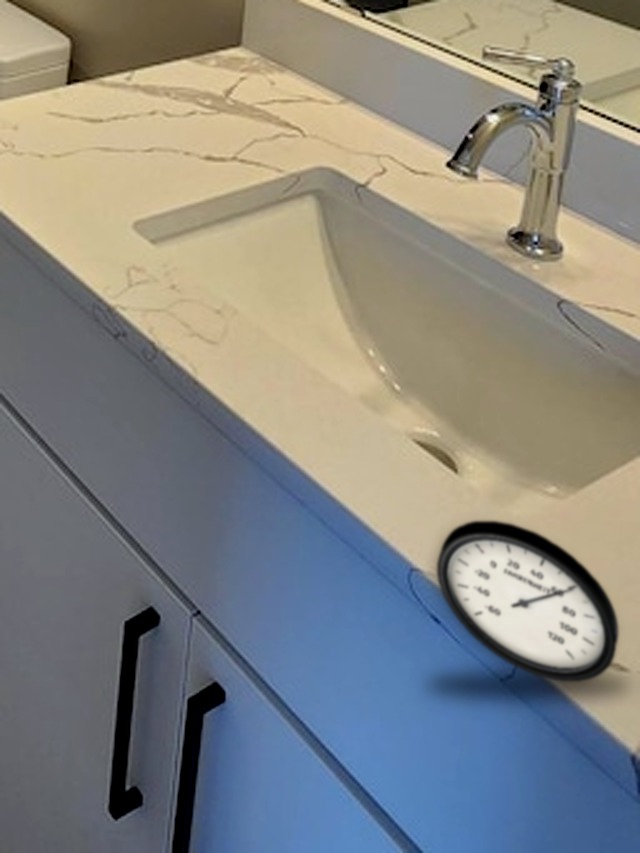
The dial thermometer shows 60 °F
